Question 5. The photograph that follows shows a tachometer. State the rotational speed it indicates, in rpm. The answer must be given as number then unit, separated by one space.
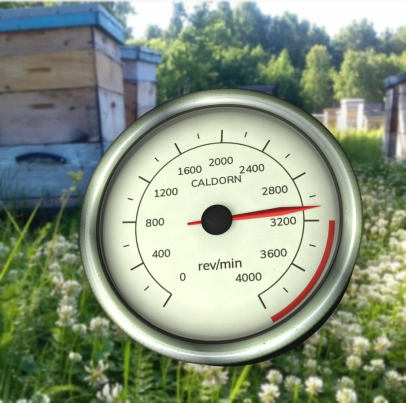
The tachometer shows 3100 rpm
